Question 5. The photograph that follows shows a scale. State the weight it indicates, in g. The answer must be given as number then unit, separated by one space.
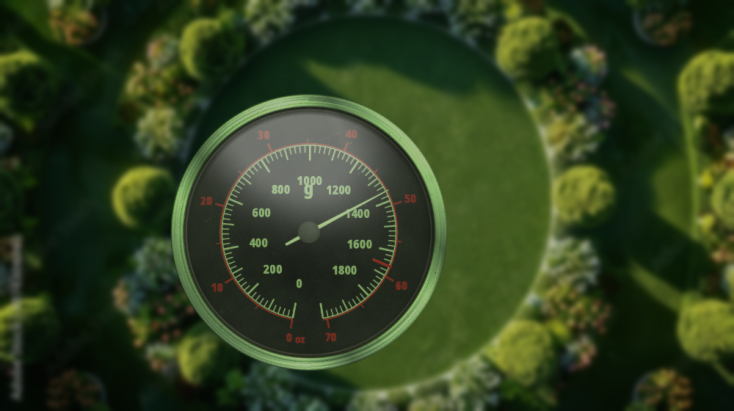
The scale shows 1360 g
